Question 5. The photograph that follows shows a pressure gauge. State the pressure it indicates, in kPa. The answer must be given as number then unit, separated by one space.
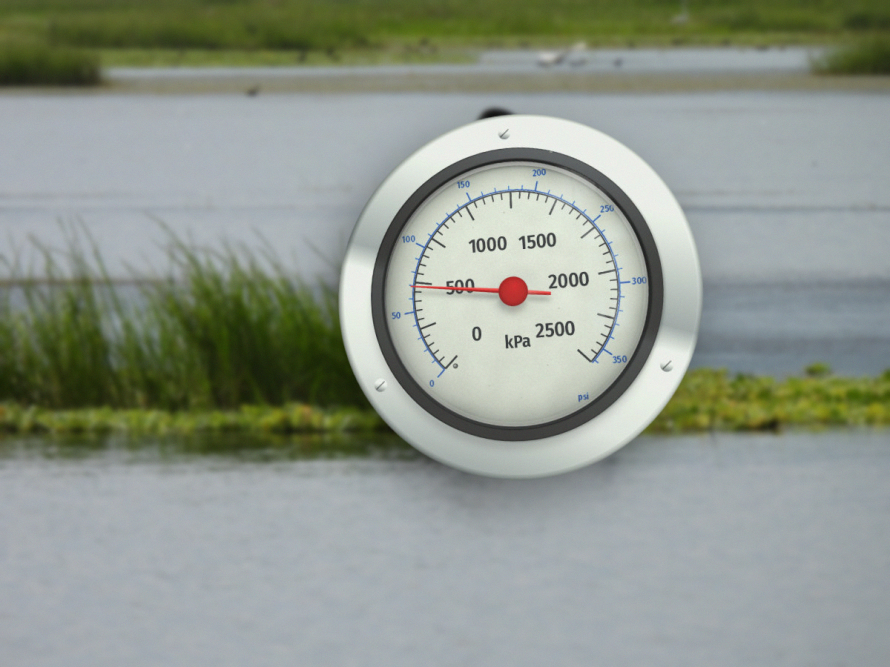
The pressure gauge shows 475 kPa
